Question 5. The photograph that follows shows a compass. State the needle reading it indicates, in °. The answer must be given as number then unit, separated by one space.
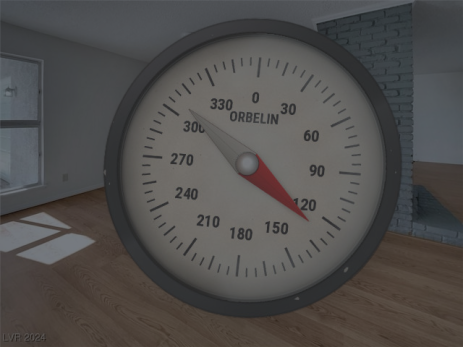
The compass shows 127.5 °
